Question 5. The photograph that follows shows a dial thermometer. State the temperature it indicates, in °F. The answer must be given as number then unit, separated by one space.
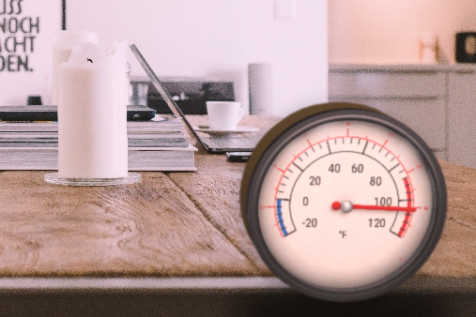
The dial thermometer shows 104 °F
